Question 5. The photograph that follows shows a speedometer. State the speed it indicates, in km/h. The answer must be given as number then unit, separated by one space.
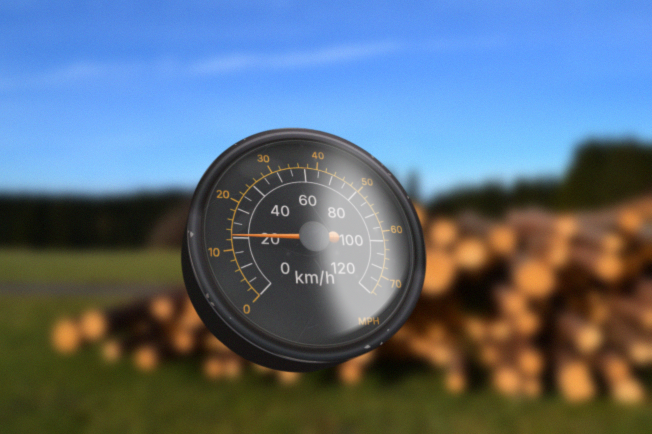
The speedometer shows 20 km/h
